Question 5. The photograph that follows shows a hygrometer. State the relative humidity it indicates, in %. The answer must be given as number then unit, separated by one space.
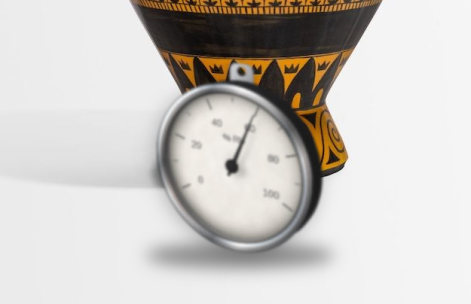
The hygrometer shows 60 %
